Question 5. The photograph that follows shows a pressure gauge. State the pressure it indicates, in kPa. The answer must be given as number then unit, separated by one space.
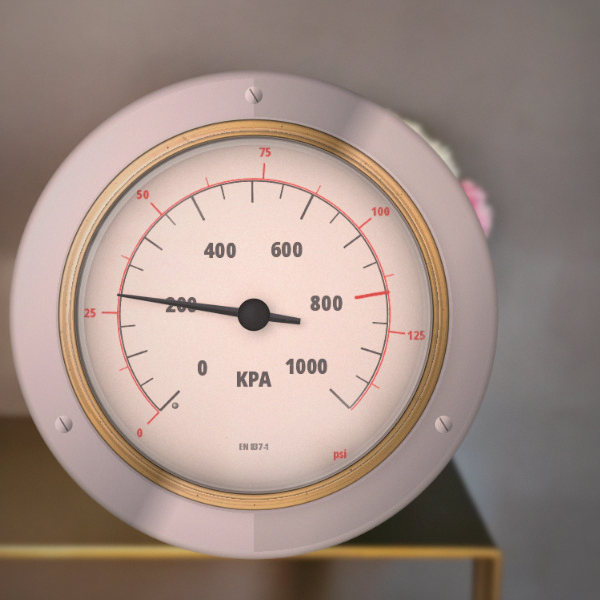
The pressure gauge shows 200 kPa
